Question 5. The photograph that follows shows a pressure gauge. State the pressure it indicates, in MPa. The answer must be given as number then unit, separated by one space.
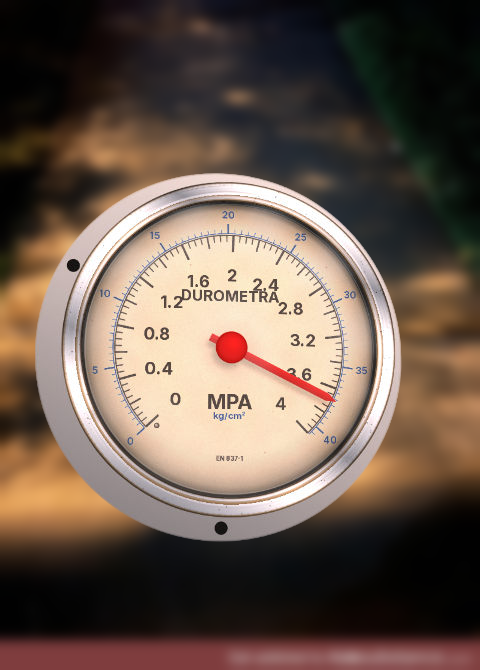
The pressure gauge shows 3.7 MPa
